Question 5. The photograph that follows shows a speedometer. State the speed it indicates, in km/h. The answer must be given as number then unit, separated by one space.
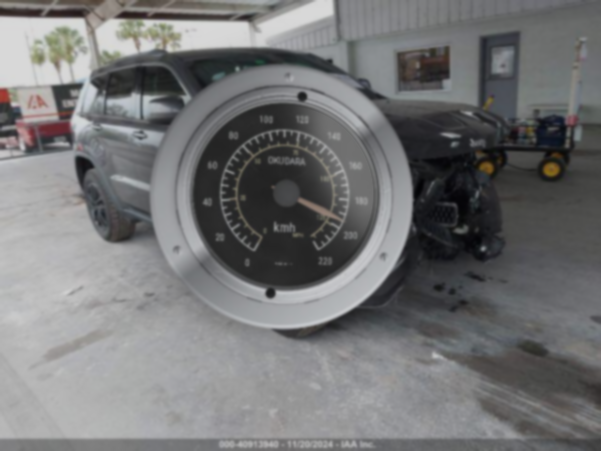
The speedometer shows 195 km/h
